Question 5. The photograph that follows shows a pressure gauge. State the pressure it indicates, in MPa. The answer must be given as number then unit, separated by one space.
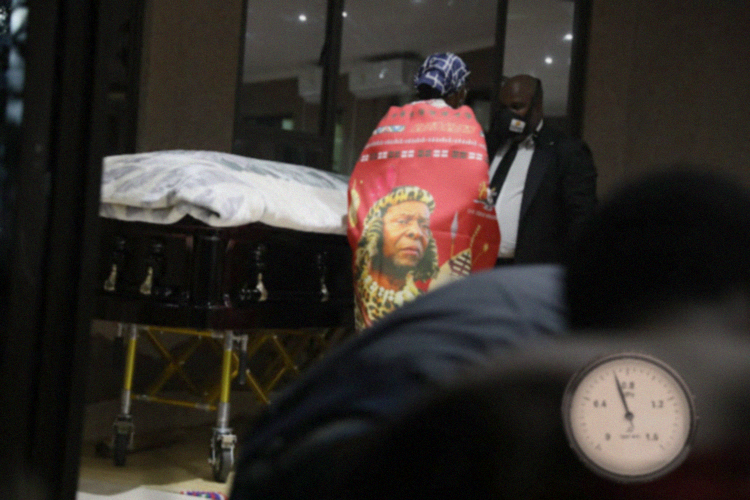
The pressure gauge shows 0.7 MPa
